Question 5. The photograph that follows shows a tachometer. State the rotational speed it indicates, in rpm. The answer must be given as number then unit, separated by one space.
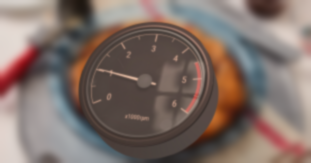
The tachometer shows 1000 rpm
